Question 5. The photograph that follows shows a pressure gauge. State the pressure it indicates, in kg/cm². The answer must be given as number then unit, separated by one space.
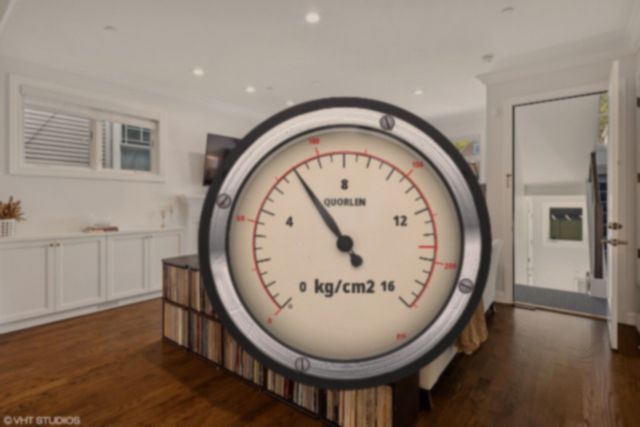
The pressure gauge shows 6 kg/cm²
